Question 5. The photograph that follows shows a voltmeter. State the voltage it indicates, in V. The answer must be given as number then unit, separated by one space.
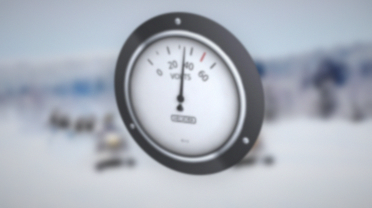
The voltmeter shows 35 V
